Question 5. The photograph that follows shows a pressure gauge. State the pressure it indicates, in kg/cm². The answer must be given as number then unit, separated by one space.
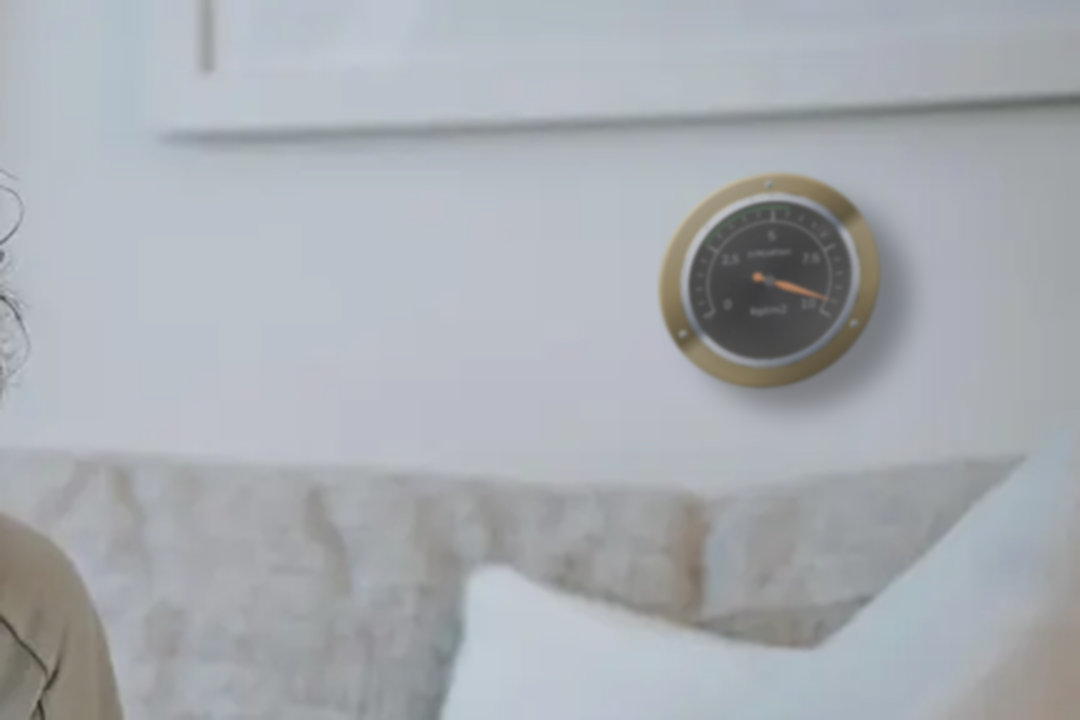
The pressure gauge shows 9.5 kg/cm²
